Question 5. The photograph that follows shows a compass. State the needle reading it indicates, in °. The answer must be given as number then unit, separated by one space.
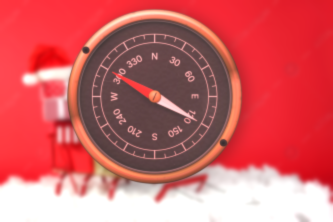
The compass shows 300 °
